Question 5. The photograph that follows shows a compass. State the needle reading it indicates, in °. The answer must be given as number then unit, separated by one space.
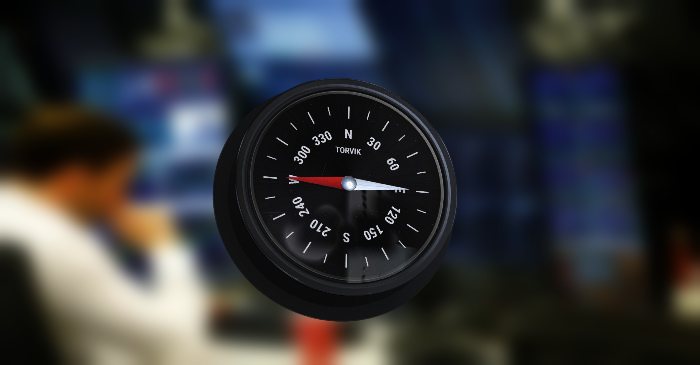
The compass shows 270 °
